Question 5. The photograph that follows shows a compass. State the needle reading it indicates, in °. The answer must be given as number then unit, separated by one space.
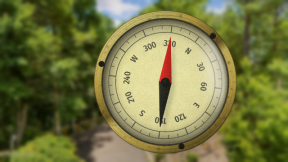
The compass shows 330 °
